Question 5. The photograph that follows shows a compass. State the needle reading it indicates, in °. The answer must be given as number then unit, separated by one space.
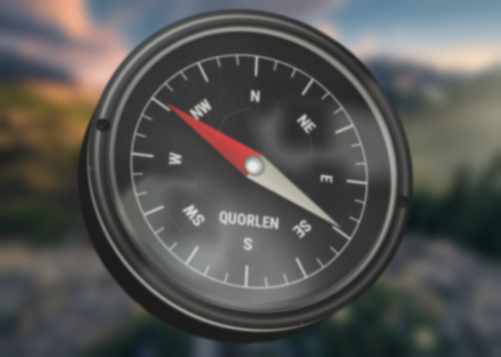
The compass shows 300 °
